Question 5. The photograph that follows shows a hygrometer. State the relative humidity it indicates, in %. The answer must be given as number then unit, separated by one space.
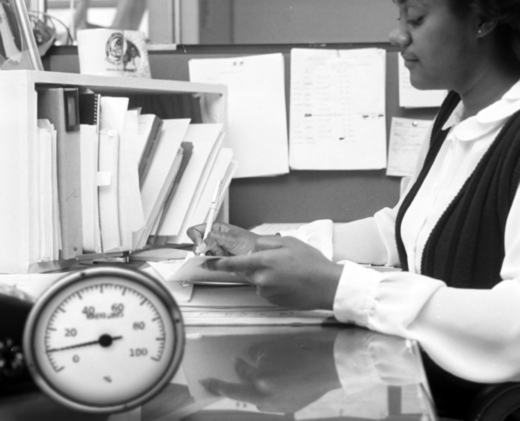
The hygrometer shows 10 %
